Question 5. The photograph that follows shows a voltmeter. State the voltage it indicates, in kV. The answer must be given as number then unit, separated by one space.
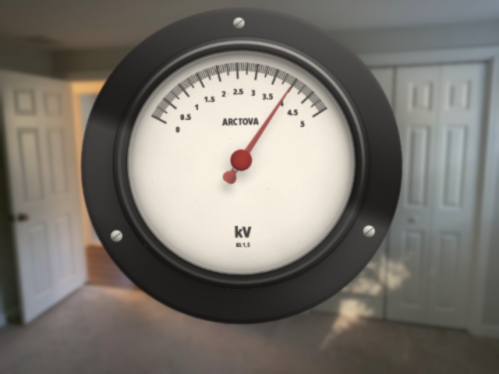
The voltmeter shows 4 kV
